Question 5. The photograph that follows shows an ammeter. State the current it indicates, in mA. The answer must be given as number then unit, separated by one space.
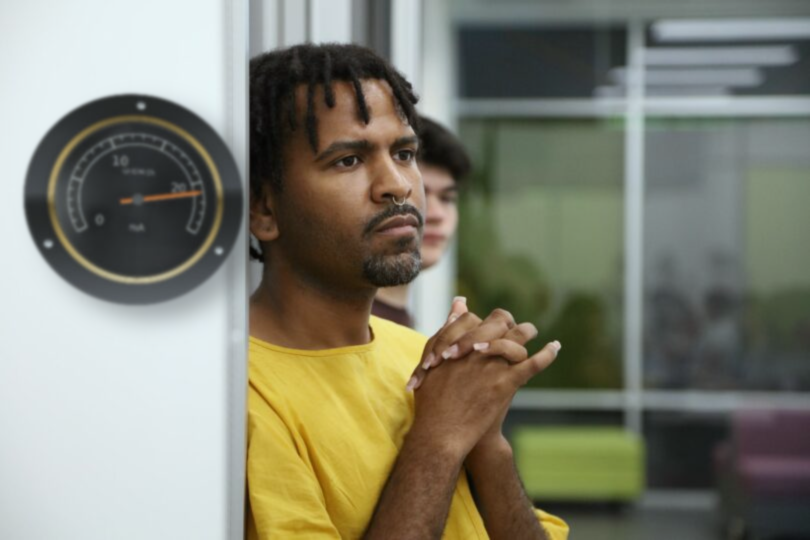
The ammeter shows 21 mA
